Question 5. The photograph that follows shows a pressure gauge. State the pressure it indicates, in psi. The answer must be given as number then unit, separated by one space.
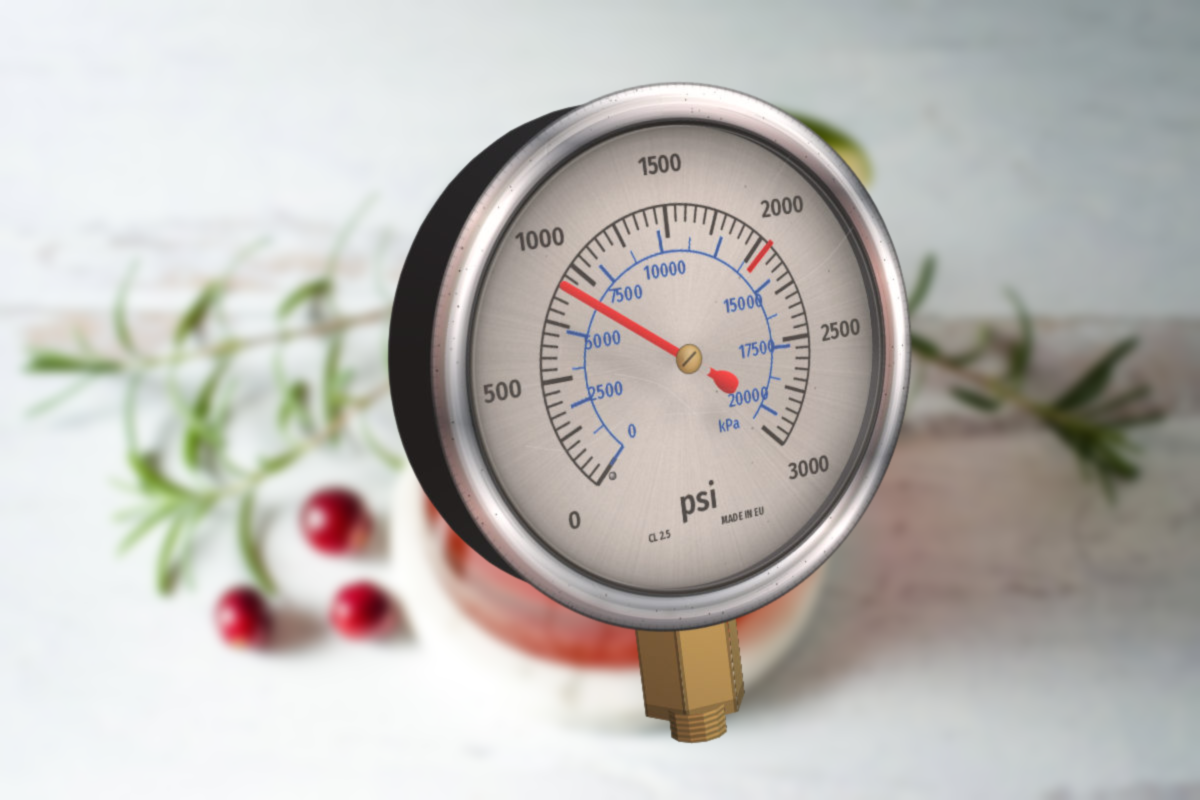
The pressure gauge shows 900 psi
